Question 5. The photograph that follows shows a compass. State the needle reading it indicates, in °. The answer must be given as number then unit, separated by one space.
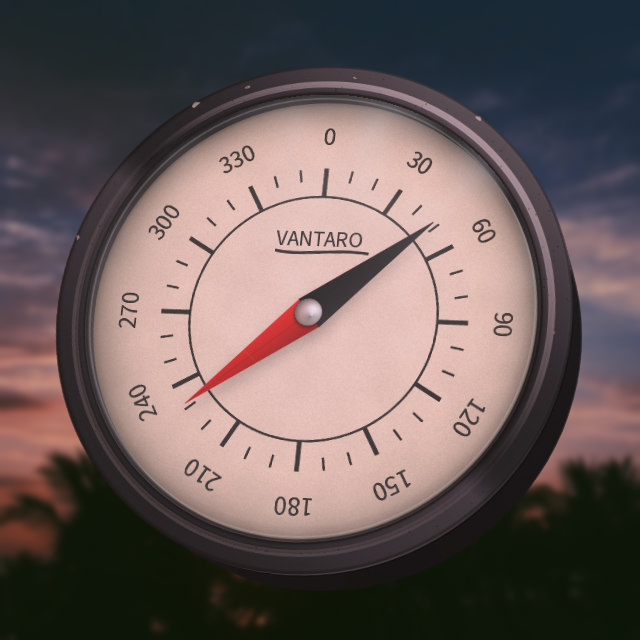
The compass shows 230 °
